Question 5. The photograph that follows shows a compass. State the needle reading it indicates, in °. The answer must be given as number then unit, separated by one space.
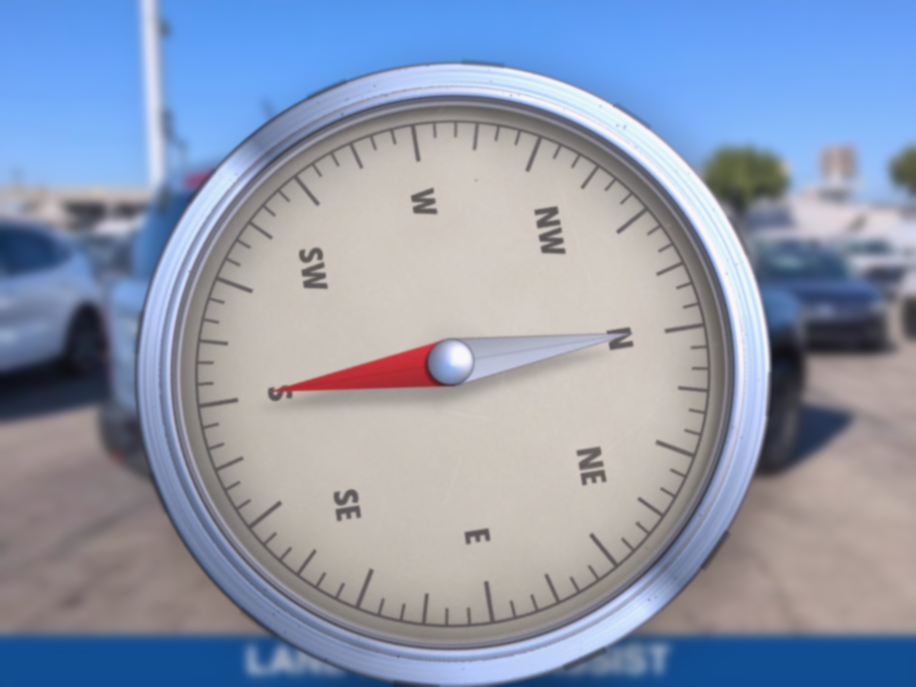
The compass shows 180 °
